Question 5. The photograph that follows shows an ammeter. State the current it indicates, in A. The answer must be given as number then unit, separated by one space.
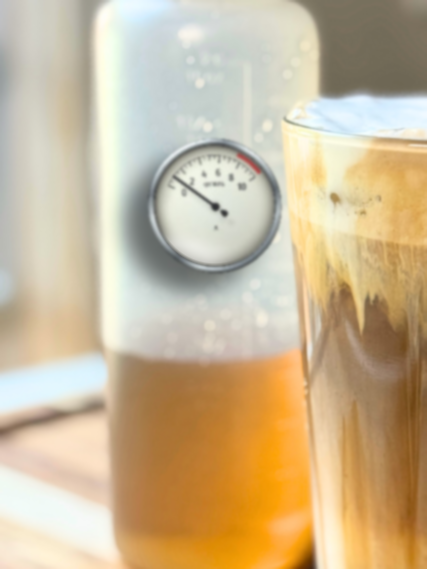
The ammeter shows 1 A
